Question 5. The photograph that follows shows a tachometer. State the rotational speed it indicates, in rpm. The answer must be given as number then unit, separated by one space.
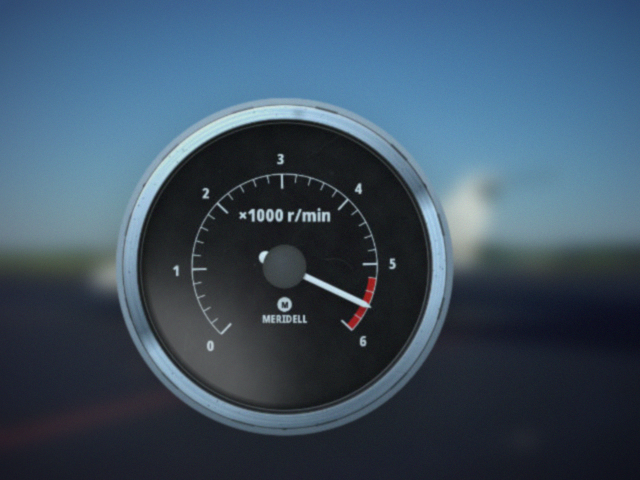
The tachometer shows 5600 rpm
